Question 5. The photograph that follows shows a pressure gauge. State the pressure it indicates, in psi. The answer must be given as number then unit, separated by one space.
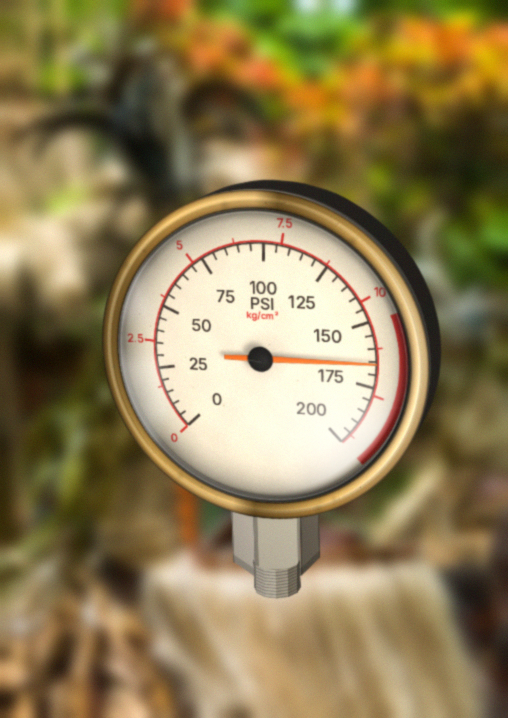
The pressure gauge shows 165 psi
